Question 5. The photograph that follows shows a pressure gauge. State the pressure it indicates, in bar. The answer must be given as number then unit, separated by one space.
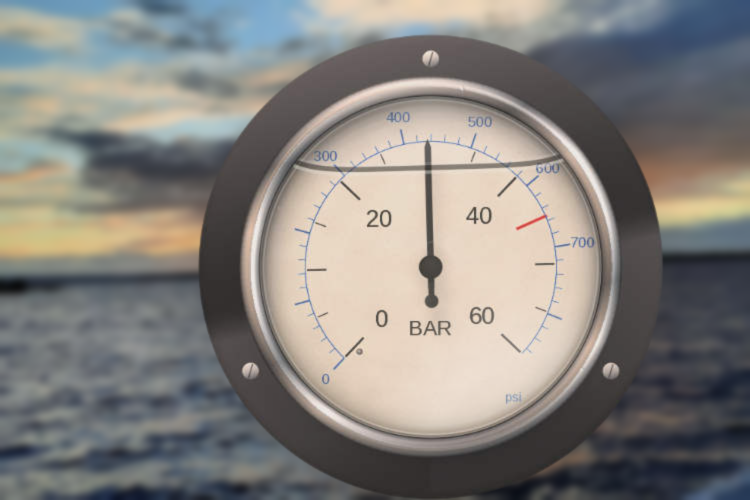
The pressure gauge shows 30 bar
